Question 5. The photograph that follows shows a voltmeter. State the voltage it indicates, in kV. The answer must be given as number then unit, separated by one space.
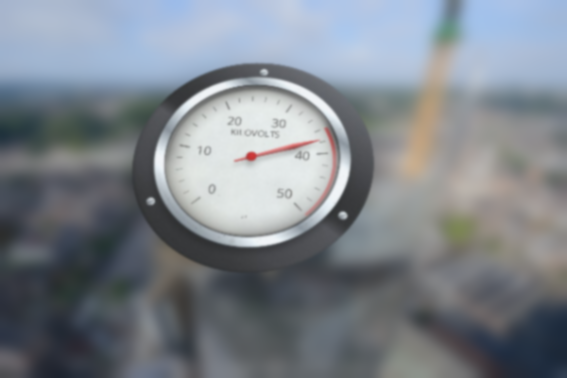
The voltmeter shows 38 kV
